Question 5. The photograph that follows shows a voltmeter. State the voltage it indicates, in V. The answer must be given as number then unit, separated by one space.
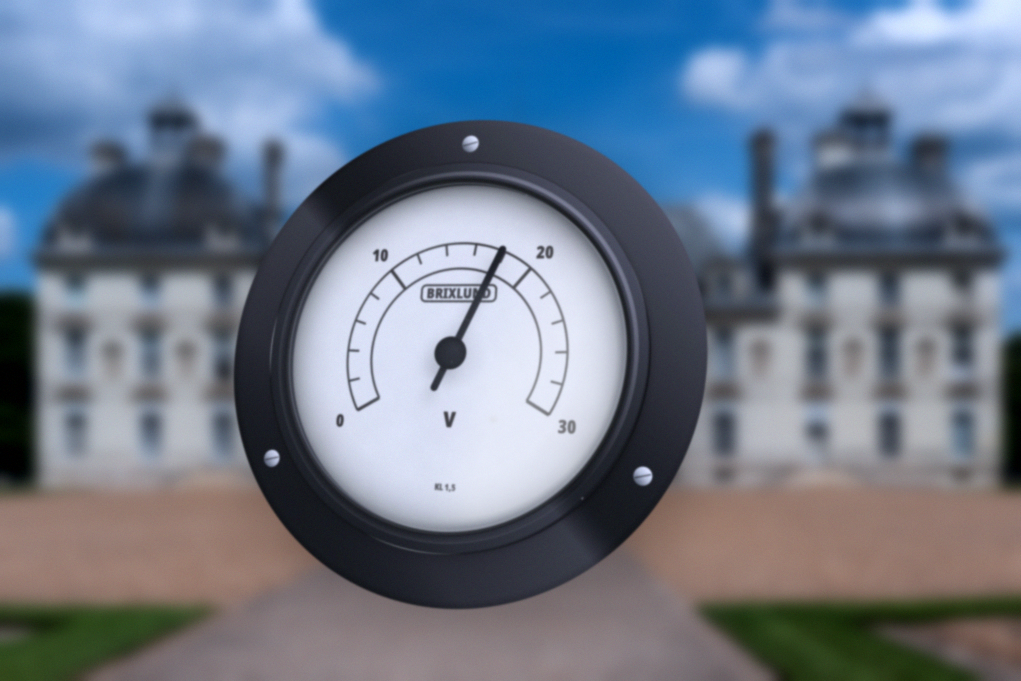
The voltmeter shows 18 V
